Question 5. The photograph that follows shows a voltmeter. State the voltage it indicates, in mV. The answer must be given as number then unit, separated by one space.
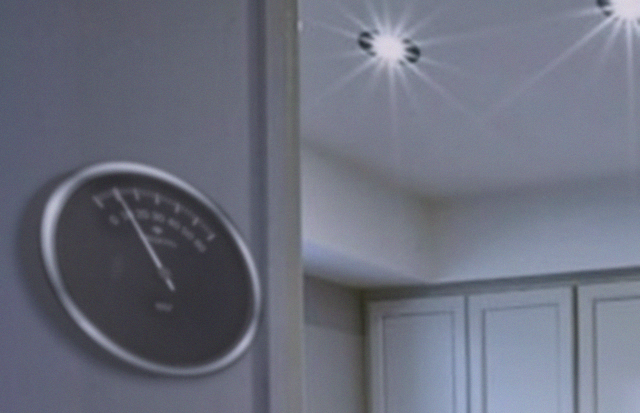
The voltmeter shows 10 mV
